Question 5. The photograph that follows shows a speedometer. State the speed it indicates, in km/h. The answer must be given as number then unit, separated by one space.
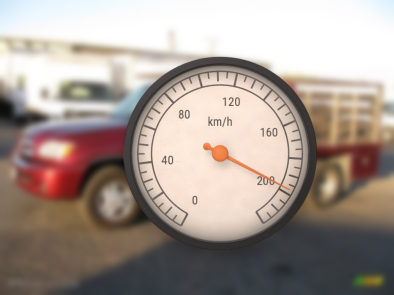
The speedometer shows 197.5 km/h
